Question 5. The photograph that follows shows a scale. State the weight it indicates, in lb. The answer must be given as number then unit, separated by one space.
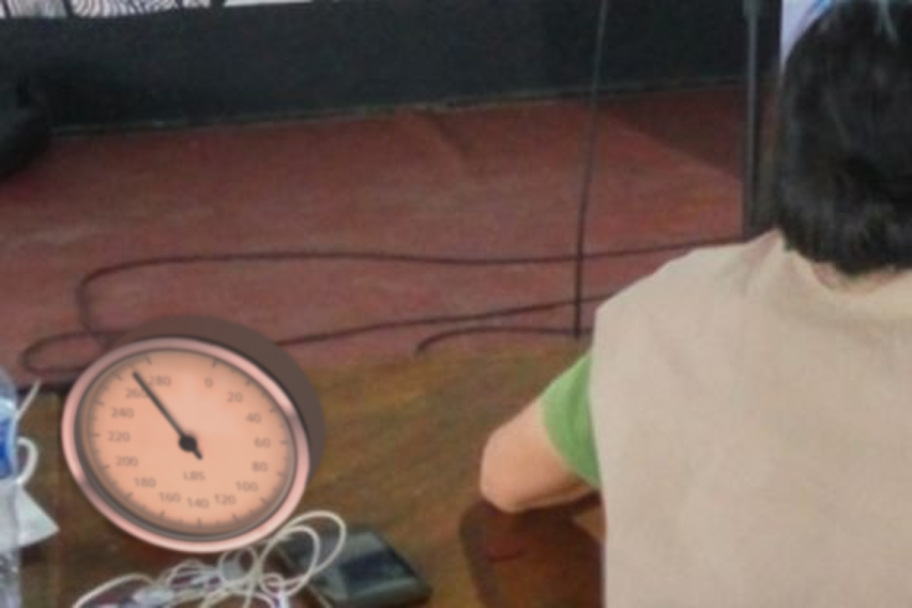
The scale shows 270 lb
